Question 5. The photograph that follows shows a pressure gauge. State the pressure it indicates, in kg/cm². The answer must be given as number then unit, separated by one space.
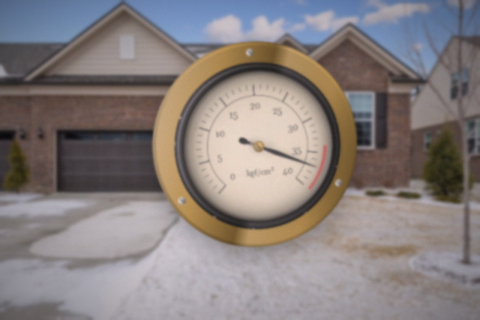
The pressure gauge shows 37 kg/cm²
